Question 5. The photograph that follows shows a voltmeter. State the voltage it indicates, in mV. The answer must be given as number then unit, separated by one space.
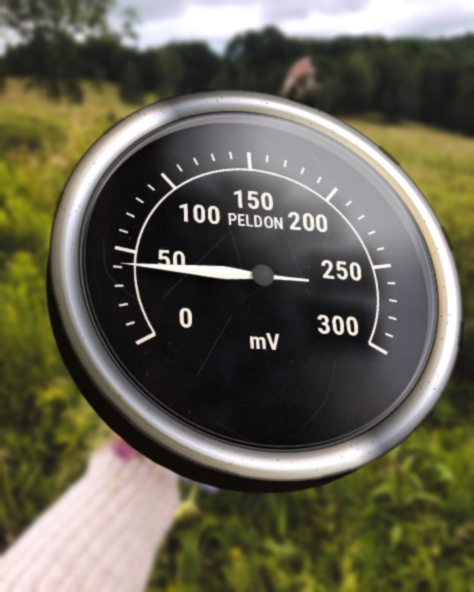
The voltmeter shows 40 mV
